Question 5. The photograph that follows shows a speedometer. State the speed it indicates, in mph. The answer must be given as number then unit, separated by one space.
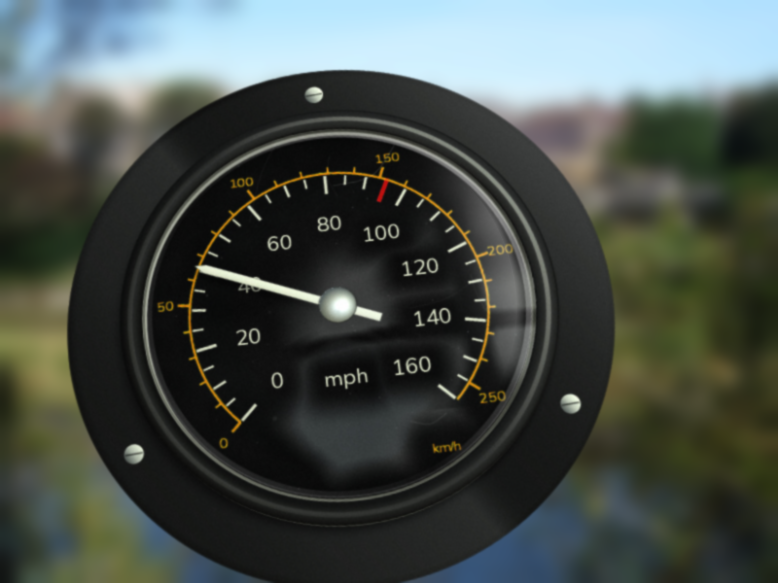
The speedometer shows 40 mph
